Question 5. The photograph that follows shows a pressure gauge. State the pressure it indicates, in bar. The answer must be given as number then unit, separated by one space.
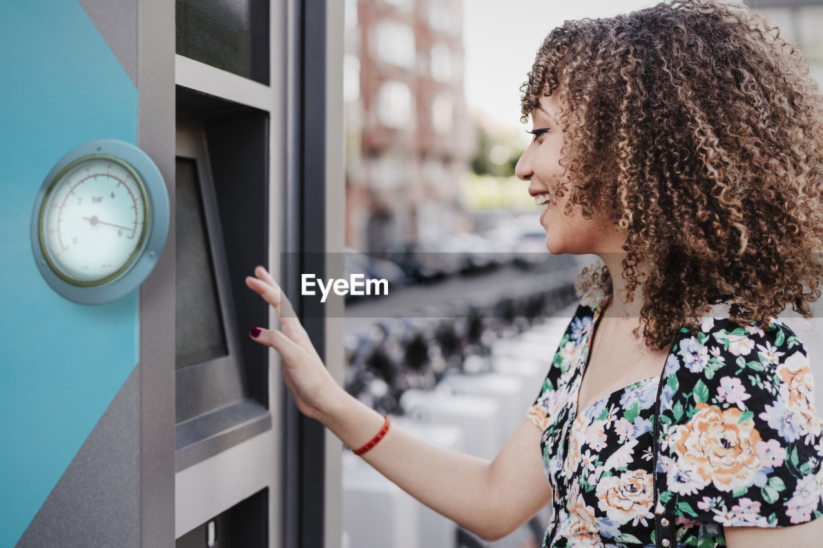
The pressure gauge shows 5.75 bar
